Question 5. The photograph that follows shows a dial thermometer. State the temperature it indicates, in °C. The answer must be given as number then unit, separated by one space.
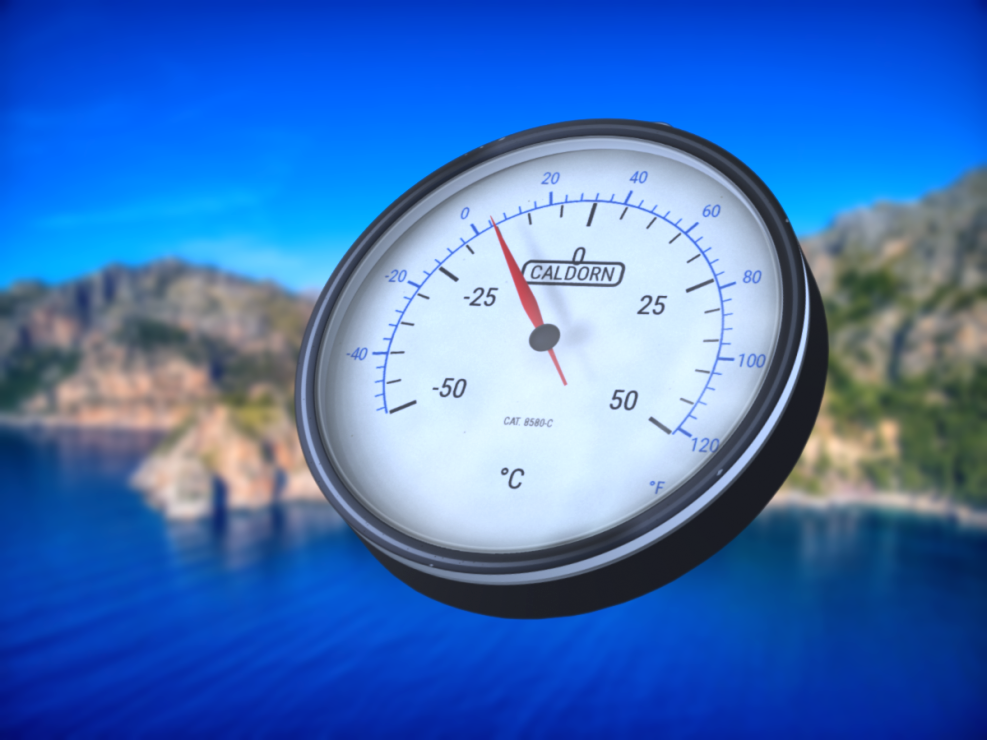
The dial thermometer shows -15 °C
